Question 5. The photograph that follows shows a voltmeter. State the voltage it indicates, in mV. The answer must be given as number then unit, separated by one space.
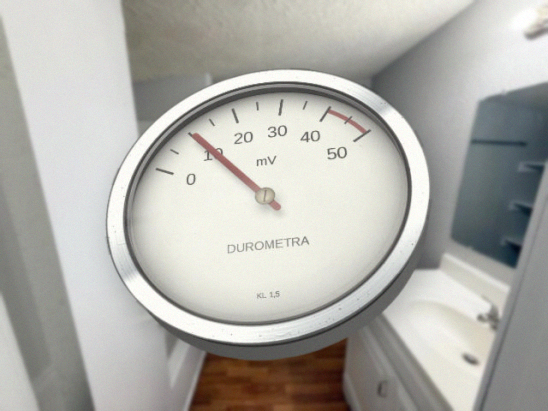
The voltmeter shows 10 mV
